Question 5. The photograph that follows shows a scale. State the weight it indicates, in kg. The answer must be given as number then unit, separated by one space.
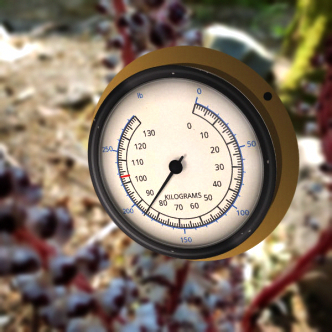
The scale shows 85 kg
